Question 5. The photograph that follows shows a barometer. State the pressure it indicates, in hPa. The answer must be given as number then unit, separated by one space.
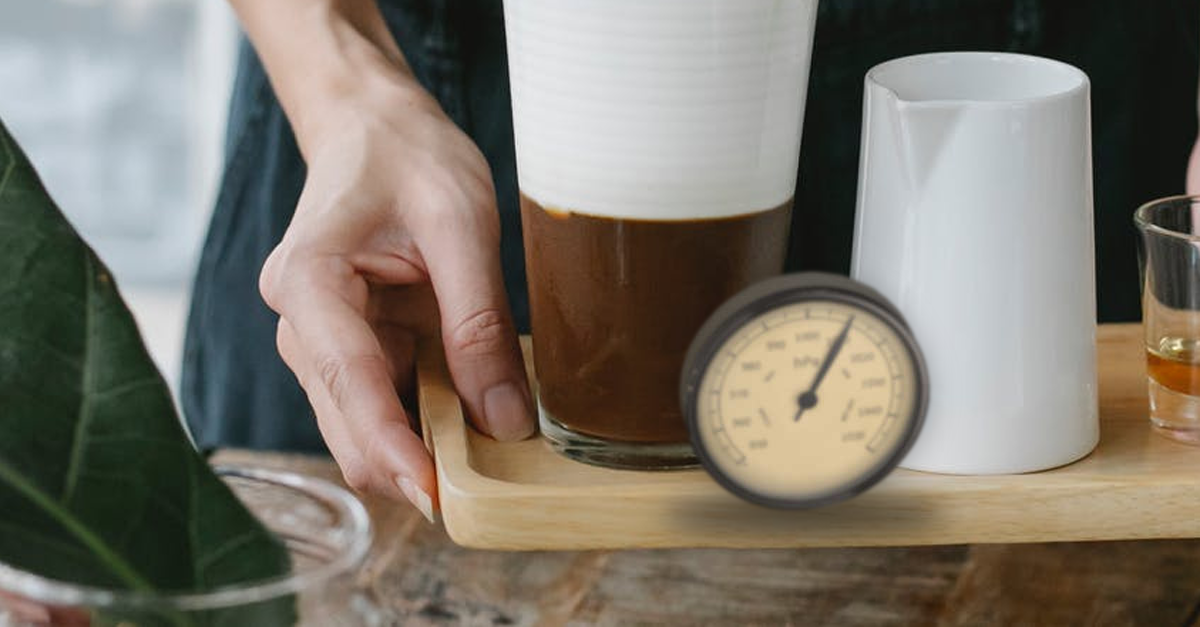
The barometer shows 1010 hPa
